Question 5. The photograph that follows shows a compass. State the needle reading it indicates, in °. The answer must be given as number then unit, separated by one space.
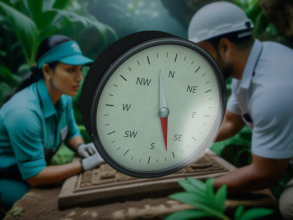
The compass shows 160 °
